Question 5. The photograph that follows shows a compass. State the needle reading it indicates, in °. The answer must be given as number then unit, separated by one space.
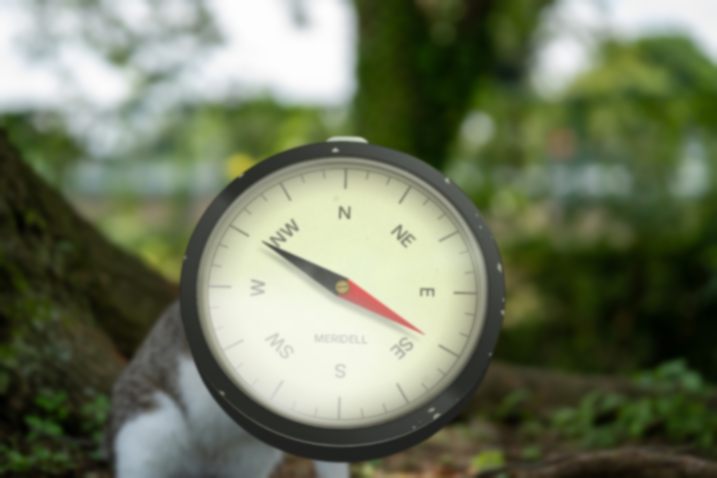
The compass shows 120 °
